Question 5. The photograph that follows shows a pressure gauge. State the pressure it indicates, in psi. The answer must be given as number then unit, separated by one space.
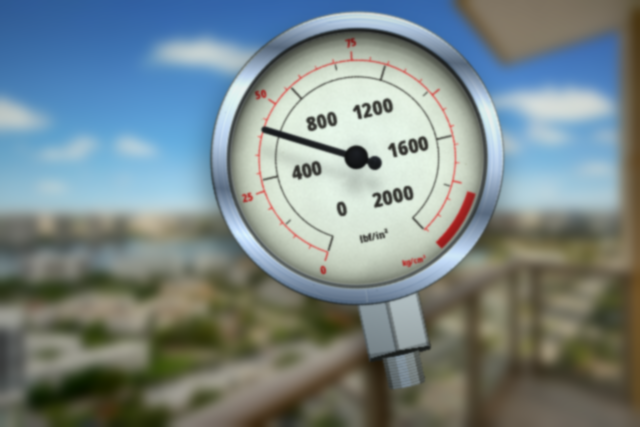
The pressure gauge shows 600 psi
